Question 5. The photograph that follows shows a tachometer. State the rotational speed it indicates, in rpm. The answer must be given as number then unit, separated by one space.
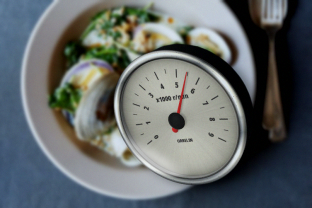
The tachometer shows 5500 rpm
